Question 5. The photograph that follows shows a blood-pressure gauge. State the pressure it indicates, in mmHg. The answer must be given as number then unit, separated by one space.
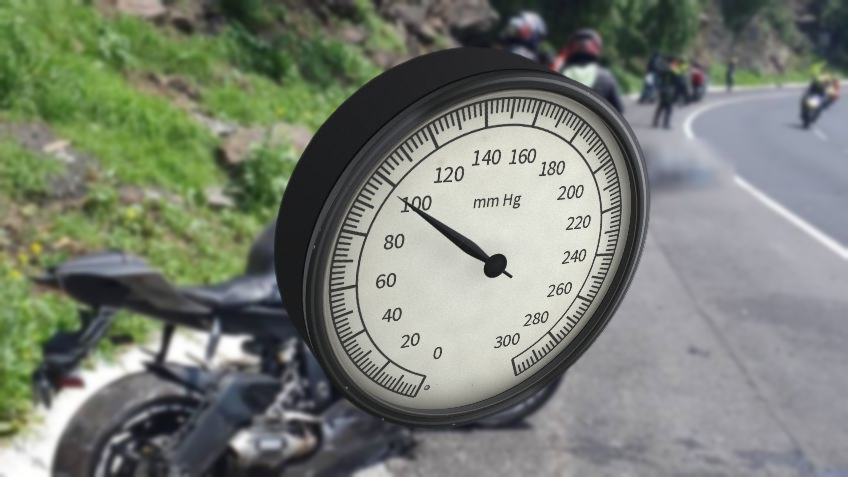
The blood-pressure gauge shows 98 mmHg
